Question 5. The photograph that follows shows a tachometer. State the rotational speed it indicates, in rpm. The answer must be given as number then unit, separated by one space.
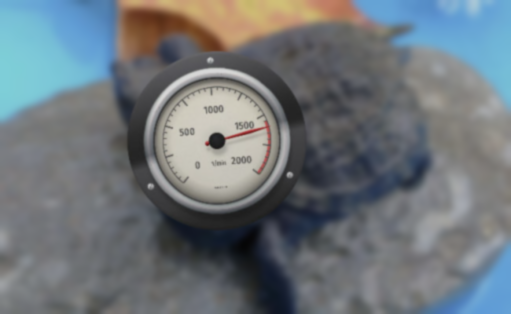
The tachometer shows 1600 rpm
